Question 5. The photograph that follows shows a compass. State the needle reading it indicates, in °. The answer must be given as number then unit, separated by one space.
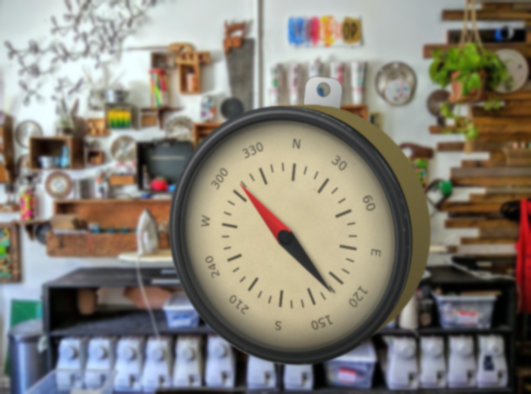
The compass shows 310 °
